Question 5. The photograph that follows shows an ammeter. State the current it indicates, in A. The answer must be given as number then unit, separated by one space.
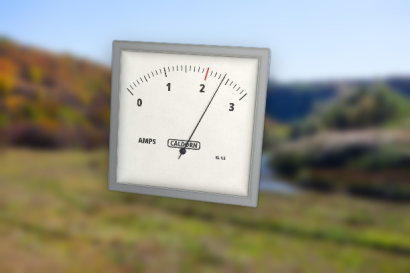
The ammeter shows 2.4 A
